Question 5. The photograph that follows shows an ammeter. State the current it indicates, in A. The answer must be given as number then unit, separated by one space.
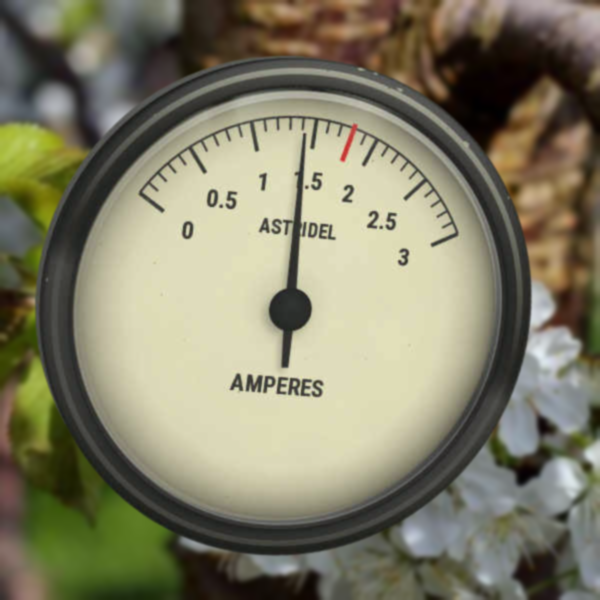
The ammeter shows 1.4 A
